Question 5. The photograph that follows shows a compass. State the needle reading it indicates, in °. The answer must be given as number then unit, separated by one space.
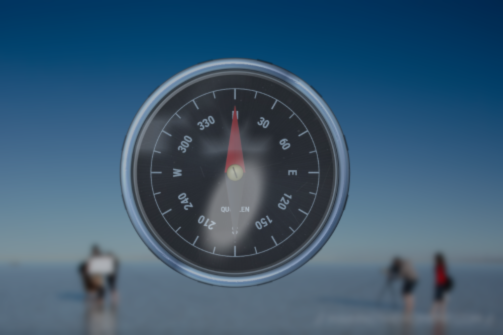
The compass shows 0 °
